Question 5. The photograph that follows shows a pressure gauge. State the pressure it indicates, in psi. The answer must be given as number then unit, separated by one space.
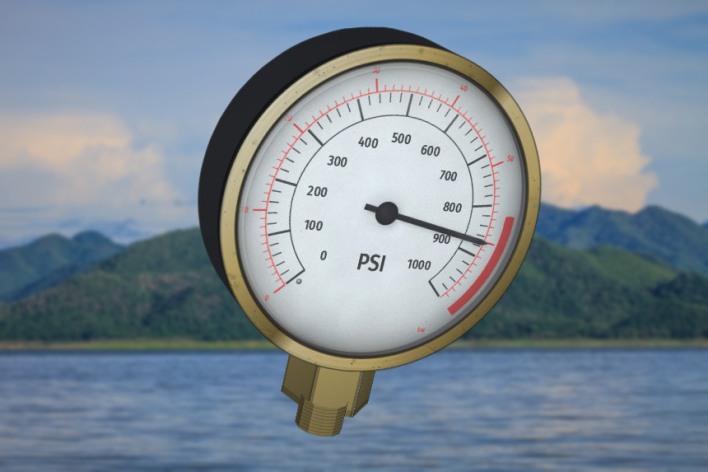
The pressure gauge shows 870 psi
